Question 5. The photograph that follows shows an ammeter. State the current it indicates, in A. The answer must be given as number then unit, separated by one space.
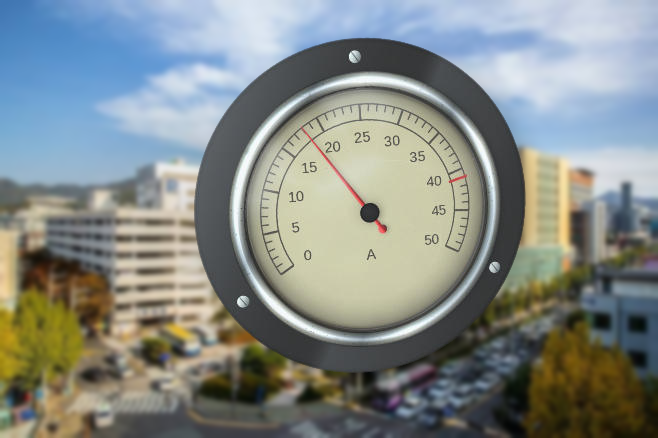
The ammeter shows 18 A
